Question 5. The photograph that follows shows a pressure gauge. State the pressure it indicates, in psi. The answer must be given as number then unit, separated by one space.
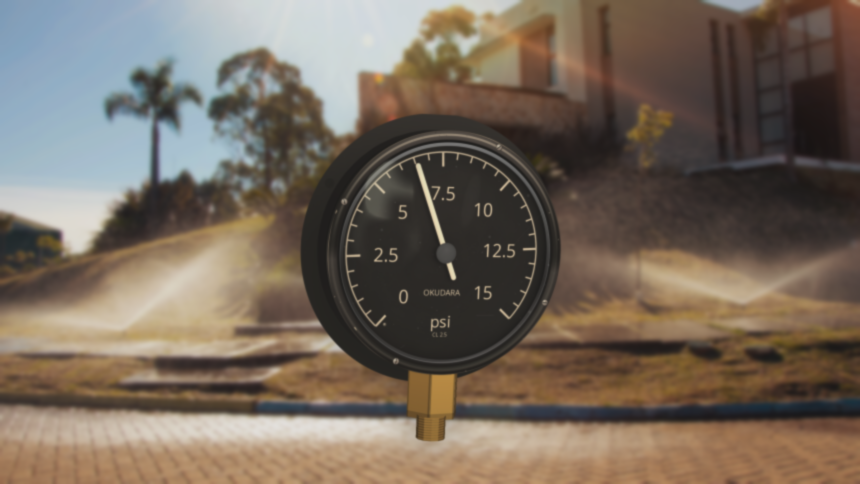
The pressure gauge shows 6.5 psi
